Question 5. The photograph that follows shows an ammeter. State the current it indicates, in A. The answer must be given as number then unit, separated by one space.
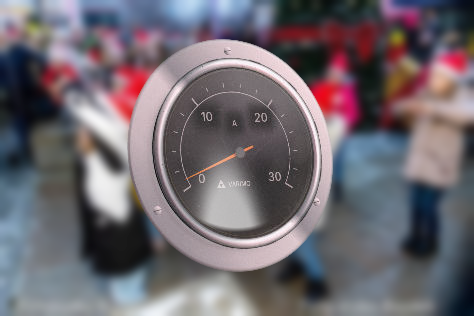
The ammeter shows 1 A
